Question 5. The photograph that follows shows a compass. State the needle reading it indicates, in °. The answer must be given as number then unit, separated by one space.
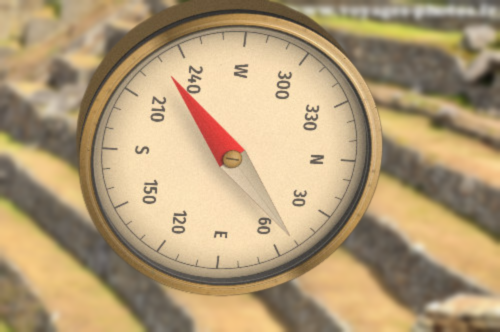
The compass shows 230 °
